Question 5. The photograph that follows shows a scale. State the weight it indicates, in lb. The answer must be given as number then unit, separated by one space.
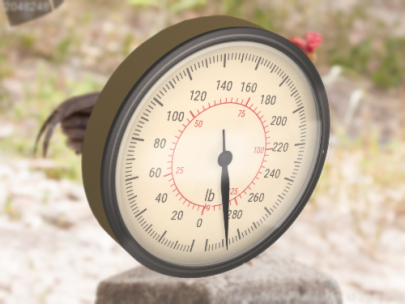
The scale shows 290 lb
